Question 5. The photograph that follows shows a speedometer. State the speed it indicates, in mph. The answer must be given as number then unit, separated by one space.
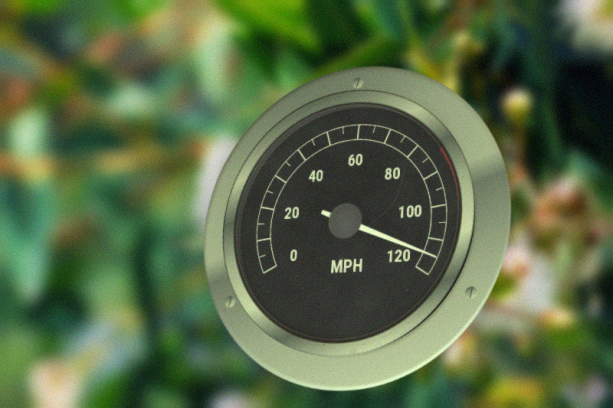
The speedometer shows 115 mph
